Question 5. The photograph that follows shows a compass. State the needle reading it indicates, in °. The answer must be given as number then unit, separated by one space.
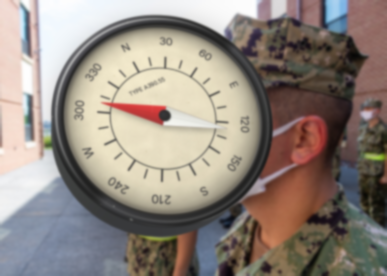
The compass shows 307.5 °
